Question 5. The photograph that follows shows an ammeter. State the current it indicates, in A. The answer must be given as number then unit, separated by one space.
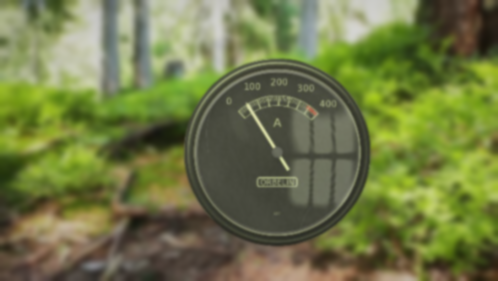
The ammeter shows 50 A
